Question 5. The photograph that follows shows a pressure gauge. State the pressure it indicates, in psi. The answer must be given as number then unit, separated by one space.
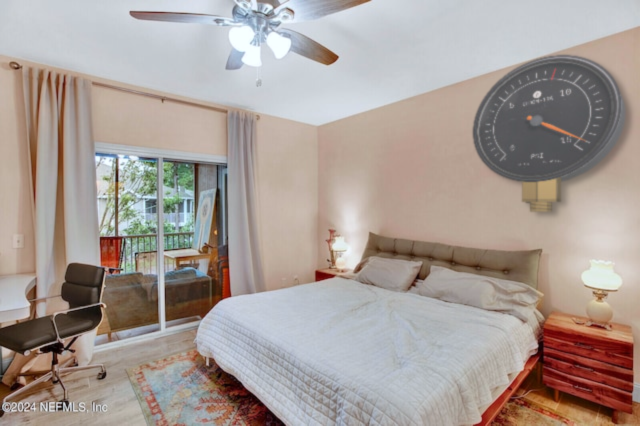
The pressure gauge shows 14.5 psi
